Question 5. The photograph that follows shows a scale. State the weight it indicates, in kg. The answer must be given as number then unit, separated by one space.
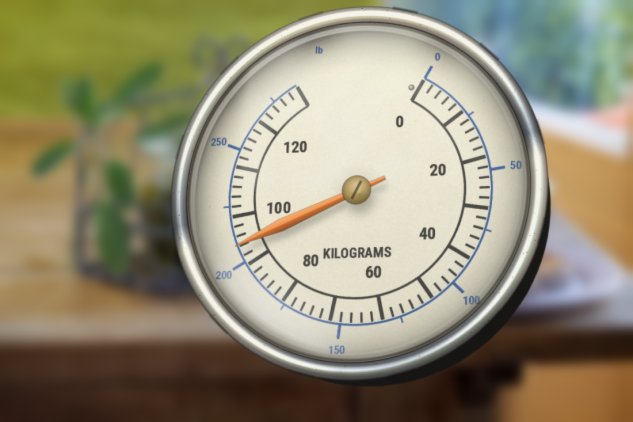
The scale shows 94 kg
